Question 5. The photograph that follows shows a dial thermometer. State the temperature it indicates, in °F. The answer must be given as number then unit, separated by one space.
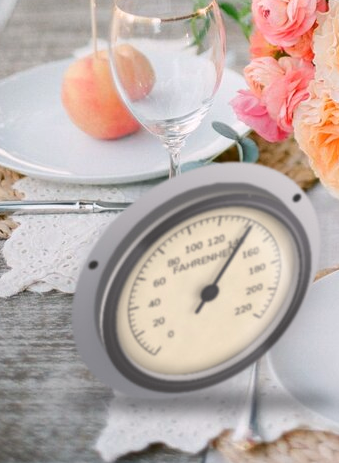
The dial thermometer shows 140 °F
